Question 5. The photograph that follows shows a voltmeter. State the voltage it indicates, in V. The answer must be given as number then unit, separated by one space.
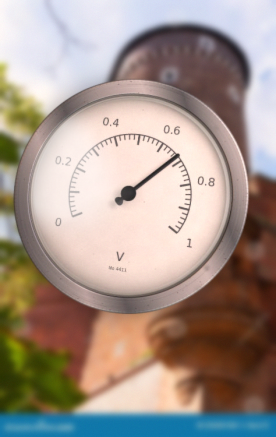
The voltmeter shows 0.68 V
